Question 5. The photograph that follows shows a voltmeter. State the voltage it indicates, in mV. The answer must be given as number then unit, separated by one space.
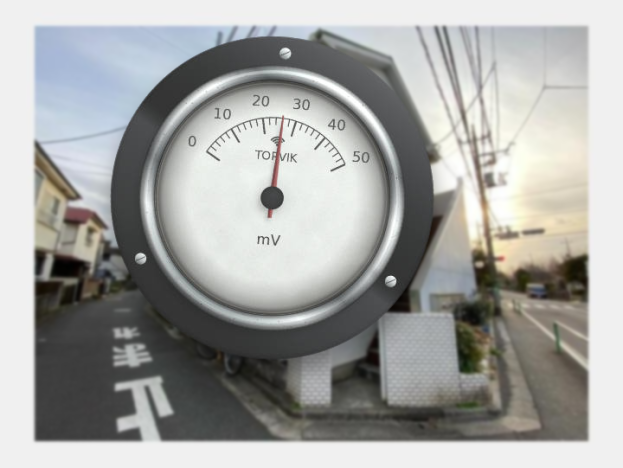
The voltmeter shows 26 mV
